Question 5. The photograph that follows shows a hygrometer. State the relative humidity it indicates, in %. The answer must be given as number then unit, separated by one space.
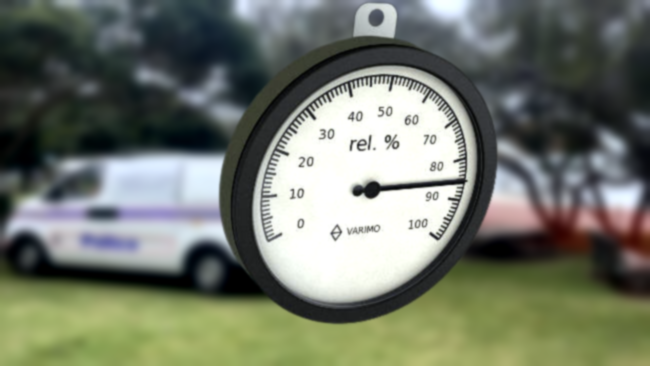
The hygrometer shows 85 %
